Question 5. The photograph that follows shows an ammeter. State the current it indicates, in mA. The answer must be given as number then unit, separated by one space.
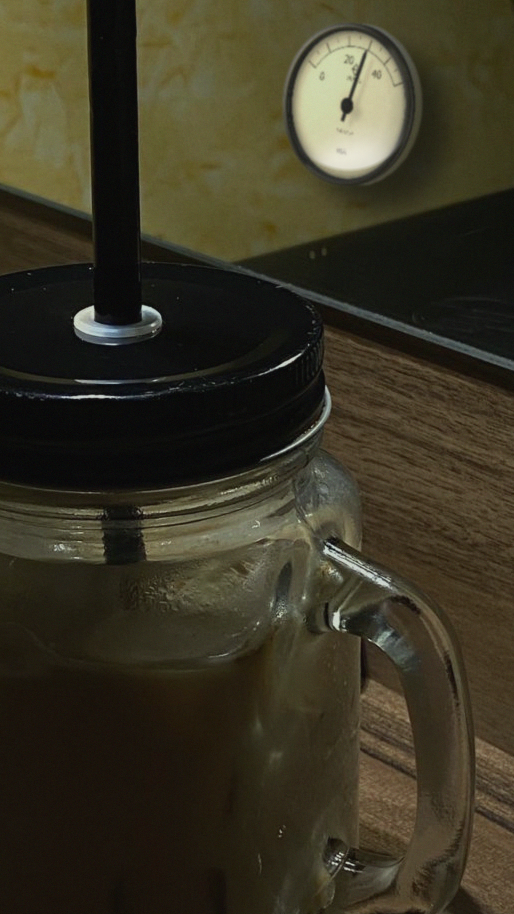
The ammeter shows 30 mA
